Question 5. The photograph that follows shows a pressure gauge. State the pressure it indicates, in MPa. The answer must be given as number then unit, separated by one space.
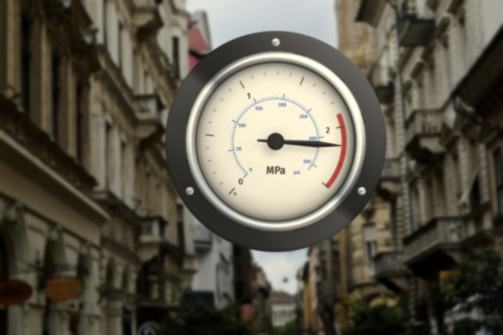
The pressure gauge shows 2.15 MPa
